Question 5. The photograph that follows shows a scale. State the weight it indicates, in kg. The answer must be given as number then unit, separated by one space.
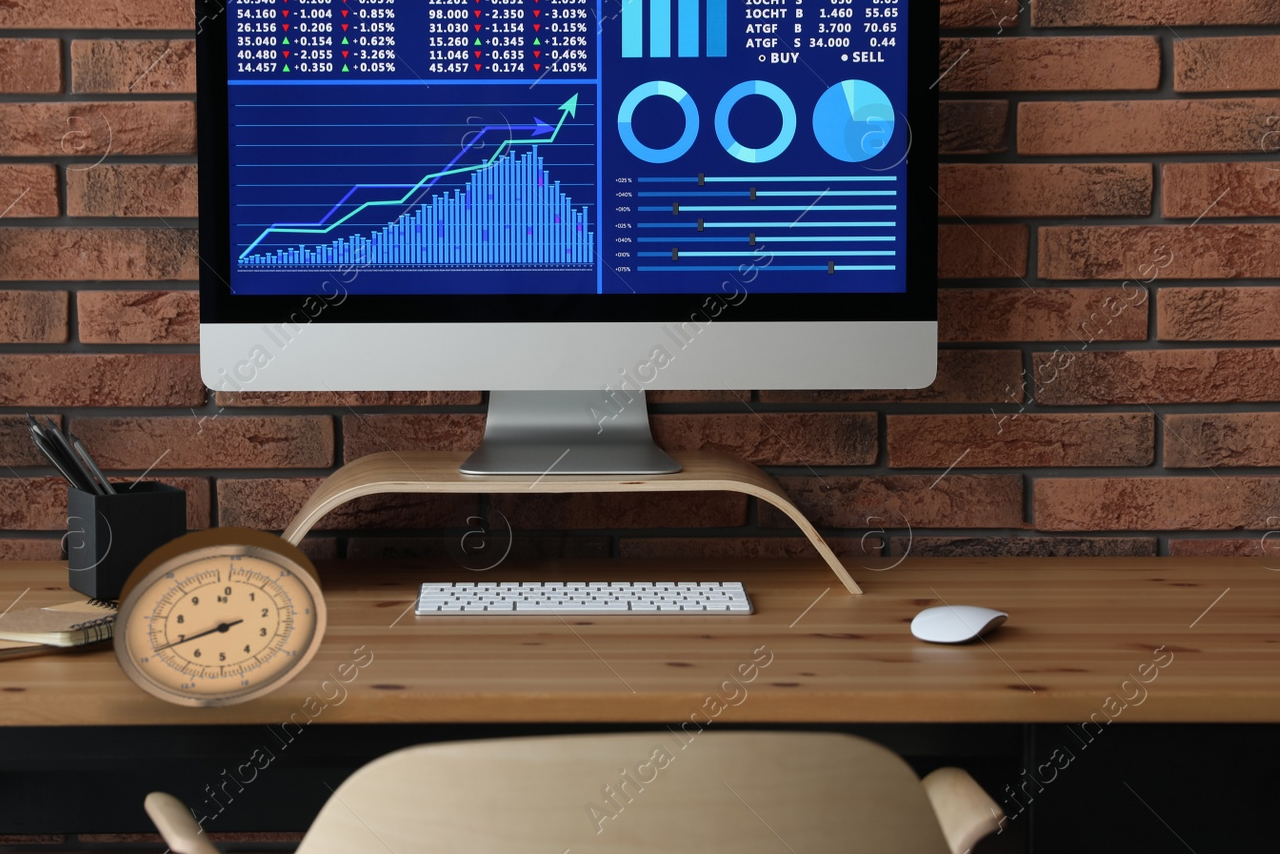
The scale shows 7 kg
